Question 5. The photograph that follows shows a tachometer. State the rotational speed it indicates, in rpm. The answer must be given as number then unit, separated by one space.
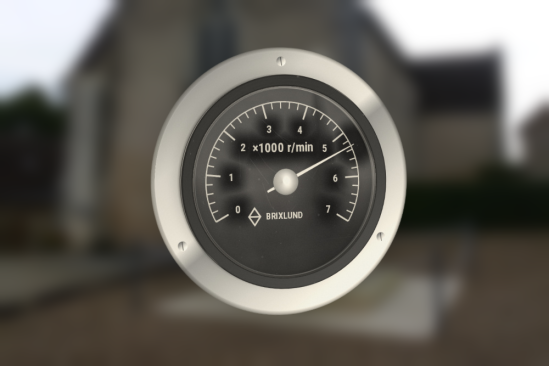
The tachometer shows 5300 rpm
